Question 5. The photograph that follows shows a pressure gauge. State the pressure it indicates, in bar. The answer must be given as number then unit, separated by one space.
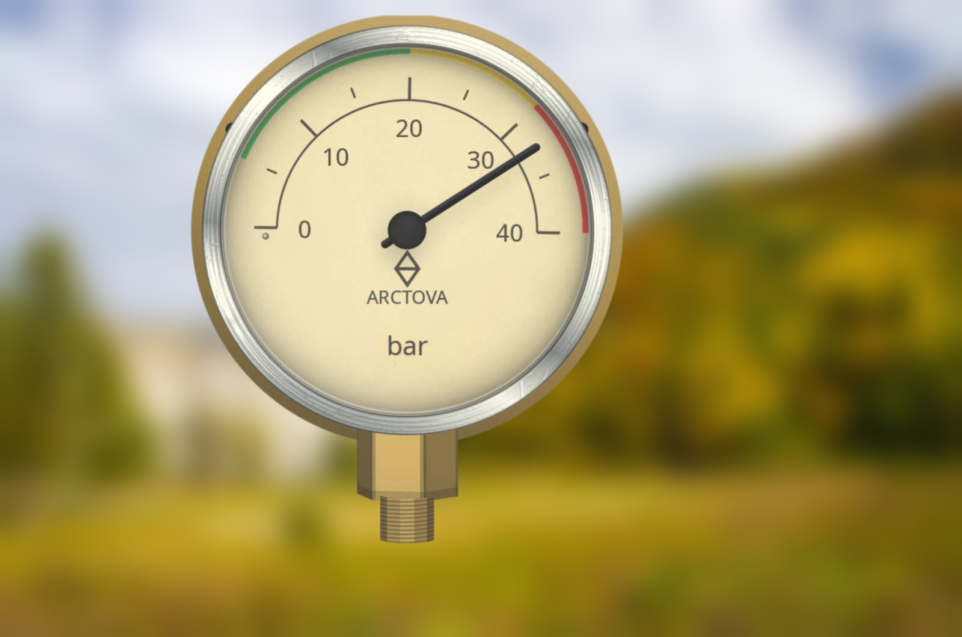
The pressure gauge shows 32.5 bar
